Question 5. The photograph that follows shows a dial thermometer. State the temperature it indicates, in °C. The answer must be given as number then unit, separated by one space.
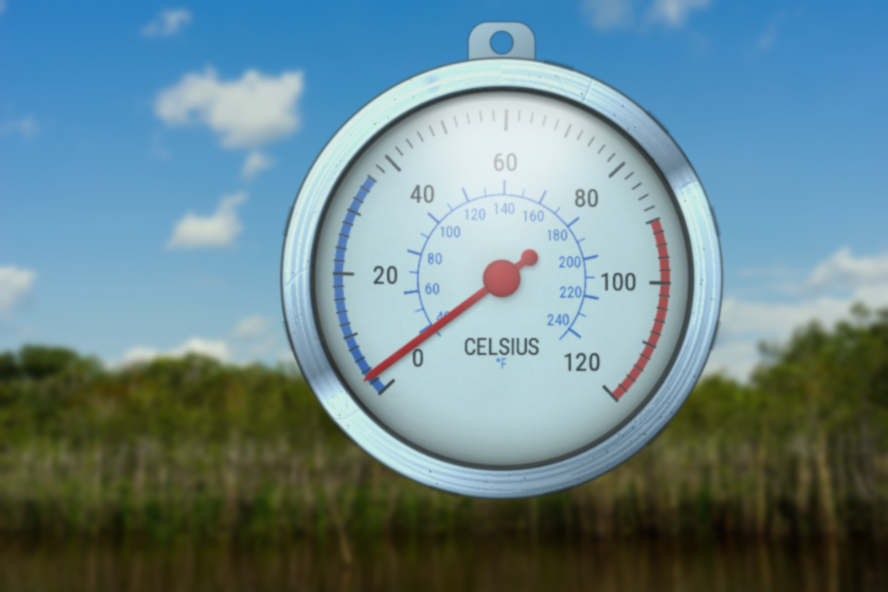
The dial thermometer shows 3 °C
